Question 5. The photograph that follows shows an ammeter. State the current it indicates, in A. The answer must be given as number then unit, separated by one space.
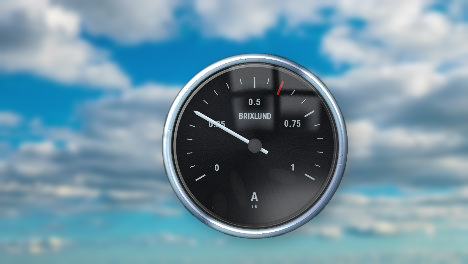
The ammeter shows 0.25 A
